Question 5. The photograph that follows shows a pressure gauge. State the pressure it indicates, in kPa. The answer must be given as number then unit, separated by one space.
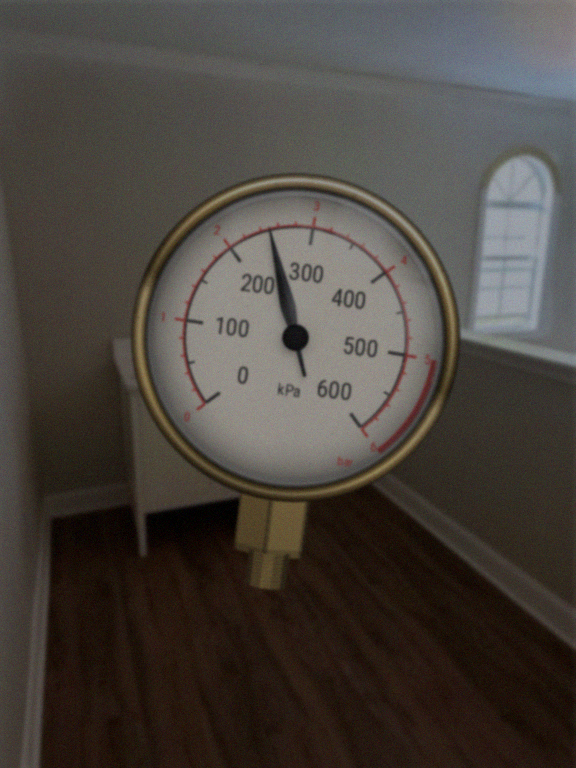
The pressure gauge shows 250 kPa
